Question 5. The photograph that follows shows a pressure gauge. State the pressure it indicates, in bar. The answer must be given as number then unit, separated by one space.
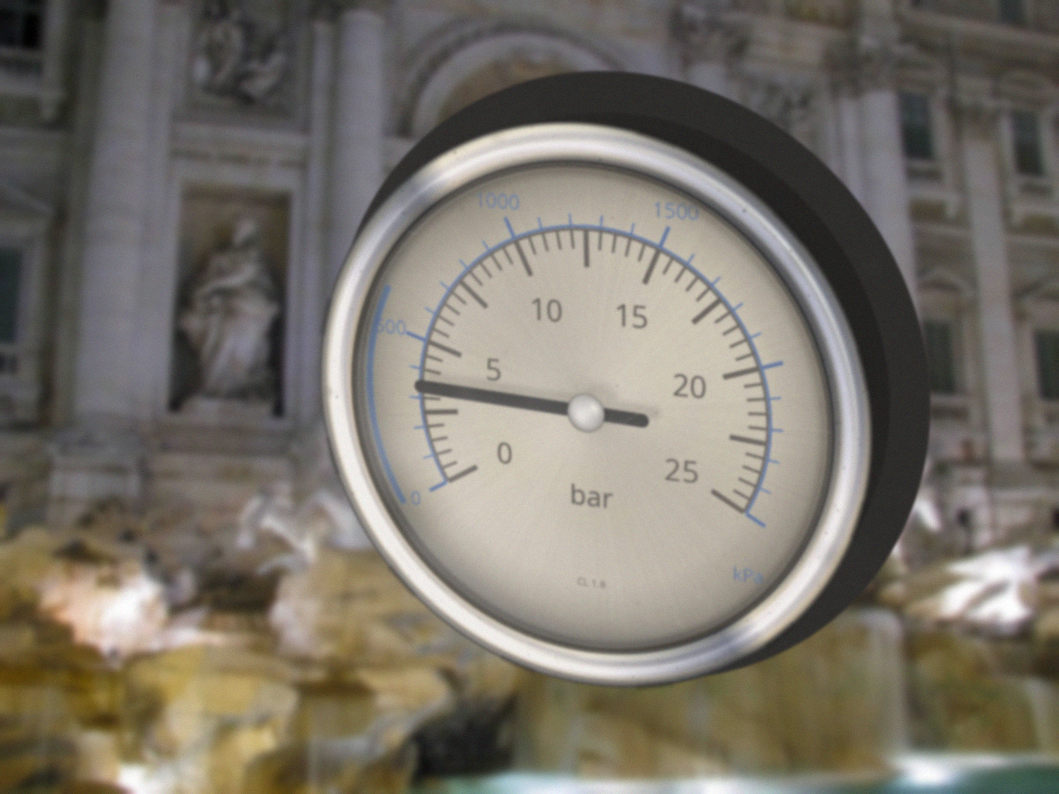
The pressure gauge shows 3.5 bar
